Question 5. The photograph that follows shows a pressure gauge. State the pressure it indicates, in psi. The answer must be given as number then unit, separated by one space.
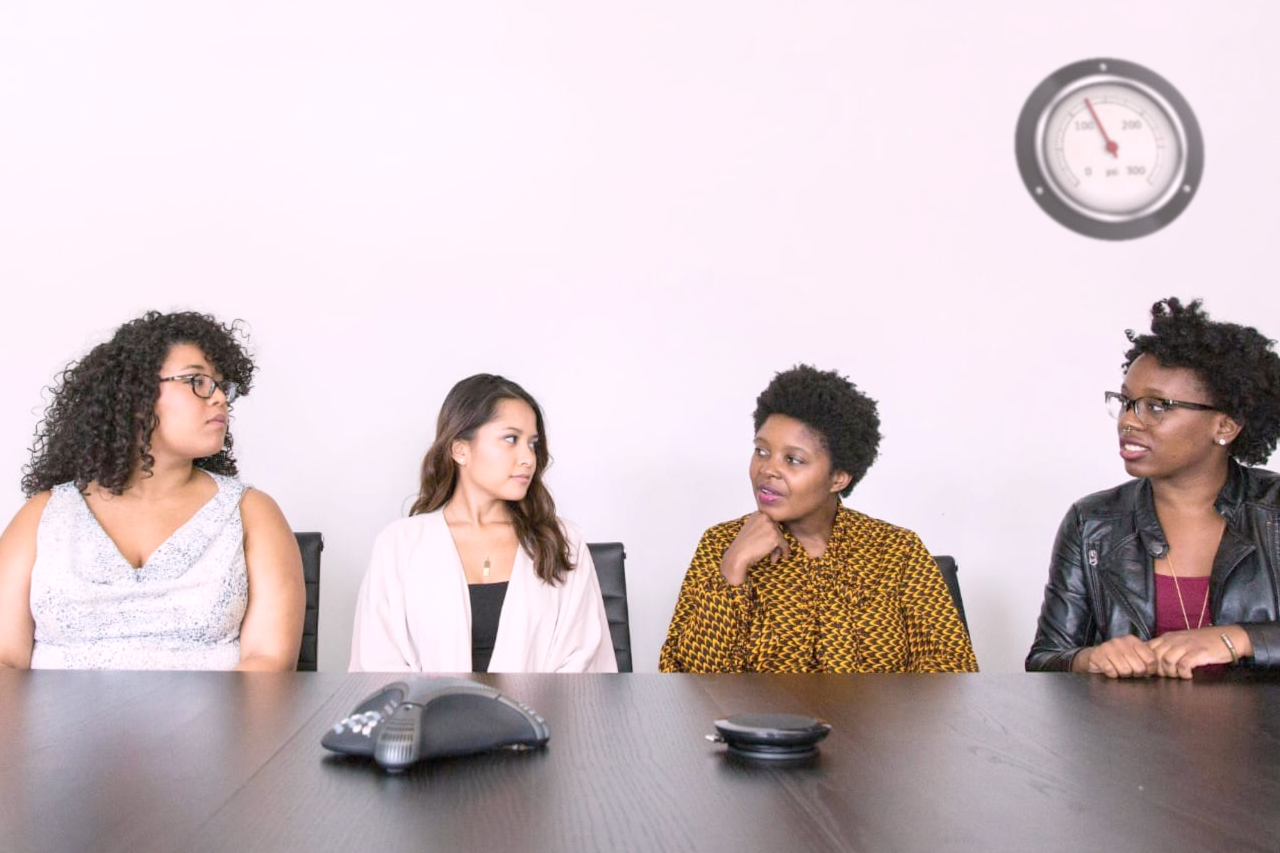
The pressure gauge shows 125 psi
